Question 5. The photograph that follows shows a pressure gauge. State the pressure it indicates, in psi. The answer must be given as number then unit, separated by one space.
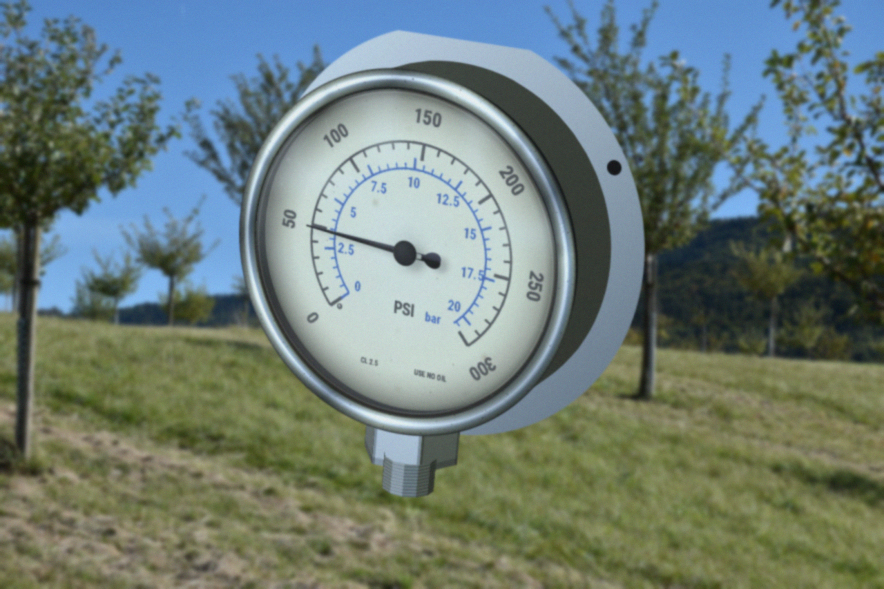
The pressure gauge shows 50 psi
